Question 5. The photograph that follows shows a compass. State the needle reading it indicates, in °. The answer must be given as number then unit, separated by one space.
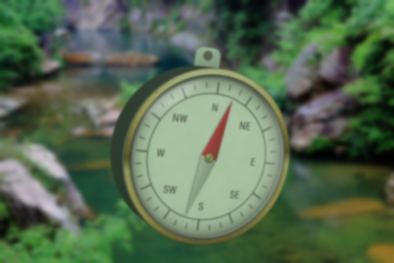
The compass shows 15 °
